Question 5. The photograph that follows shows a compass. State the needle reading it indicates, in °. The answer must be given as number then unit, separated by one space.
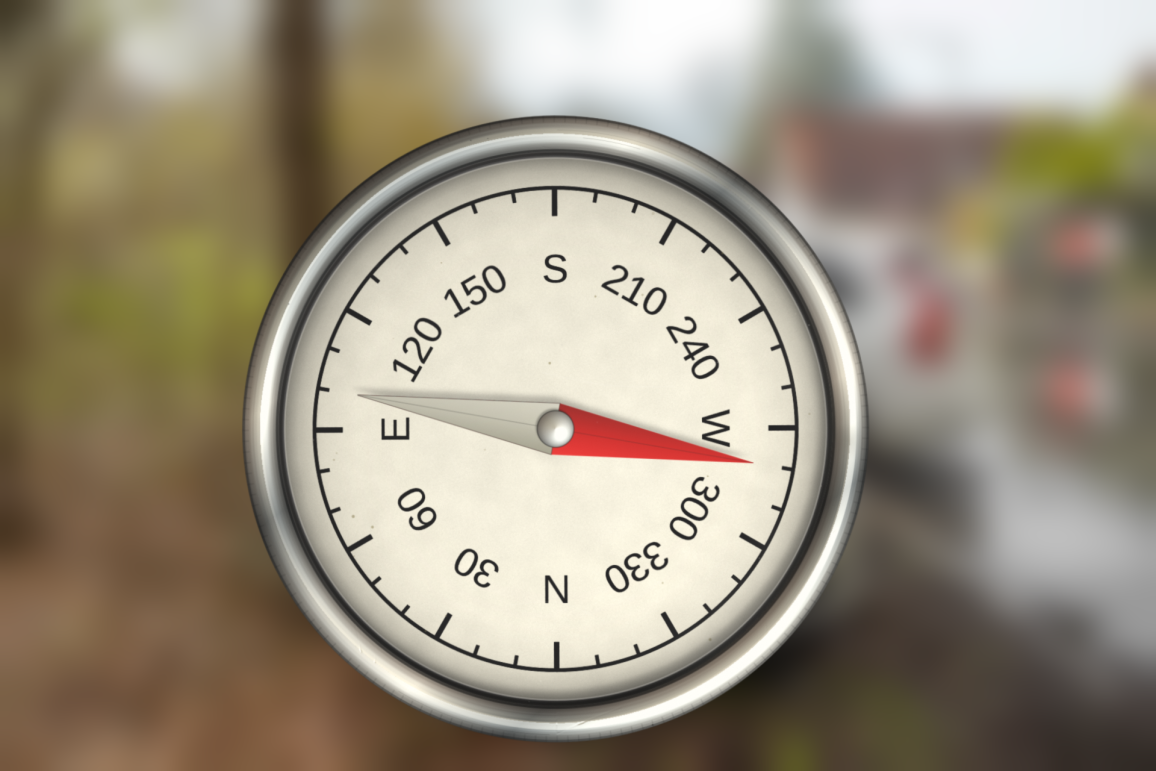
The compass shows 280 °
